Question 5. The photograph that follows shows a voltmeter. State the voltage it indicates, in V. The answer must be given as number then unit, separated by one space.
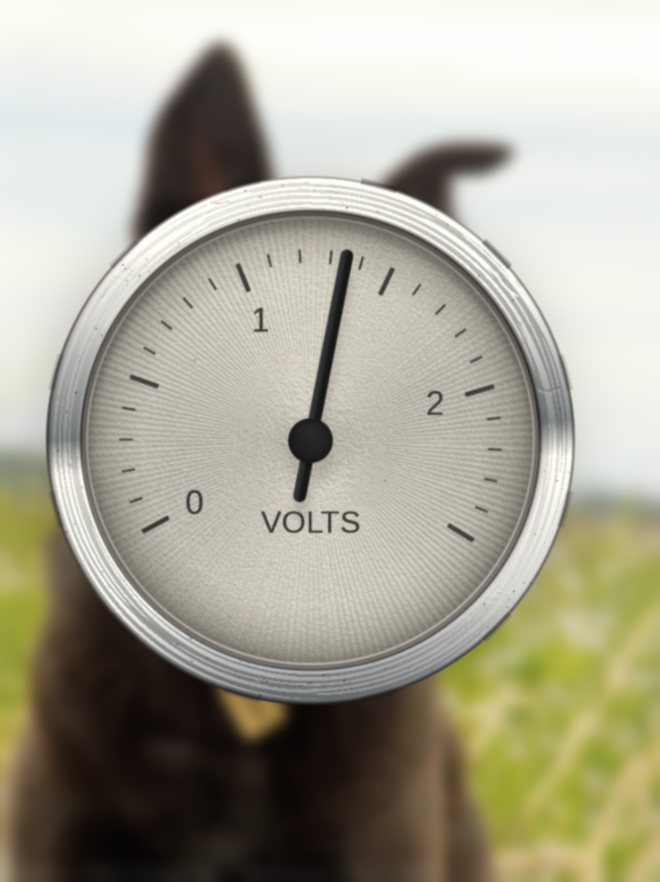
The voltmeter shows 1.35 V
